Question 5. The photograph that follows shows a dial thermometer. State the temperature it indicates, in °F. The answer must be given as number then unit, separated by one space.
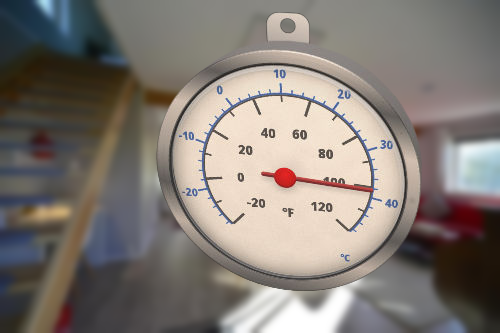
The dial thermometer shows 100 °F
